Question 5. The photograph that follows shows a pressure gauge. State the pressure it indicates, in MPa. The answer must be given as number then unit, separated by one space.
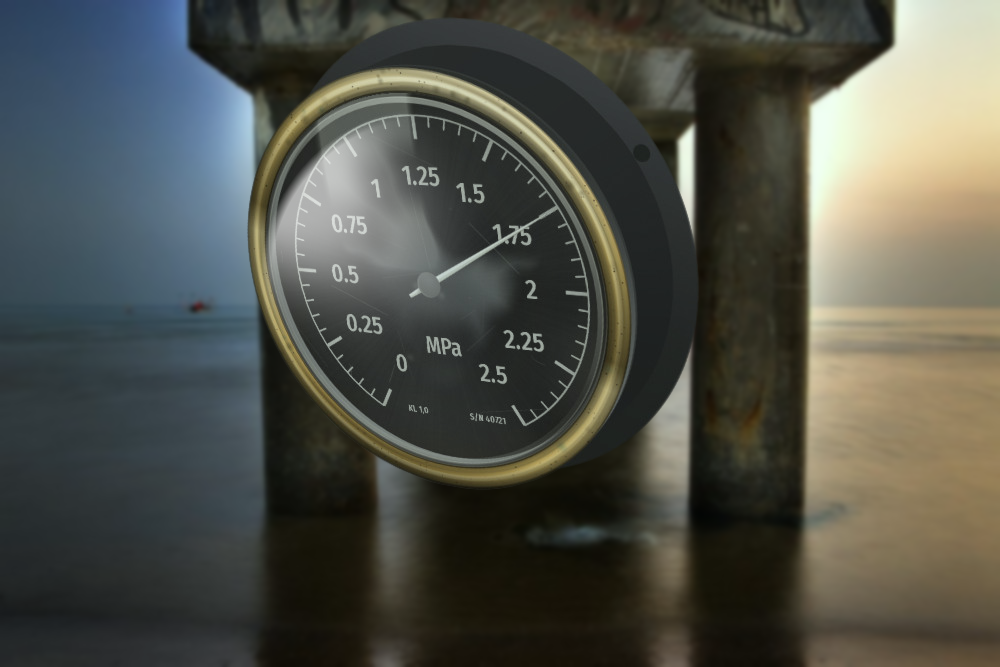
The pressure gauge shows 1.75 MPa
